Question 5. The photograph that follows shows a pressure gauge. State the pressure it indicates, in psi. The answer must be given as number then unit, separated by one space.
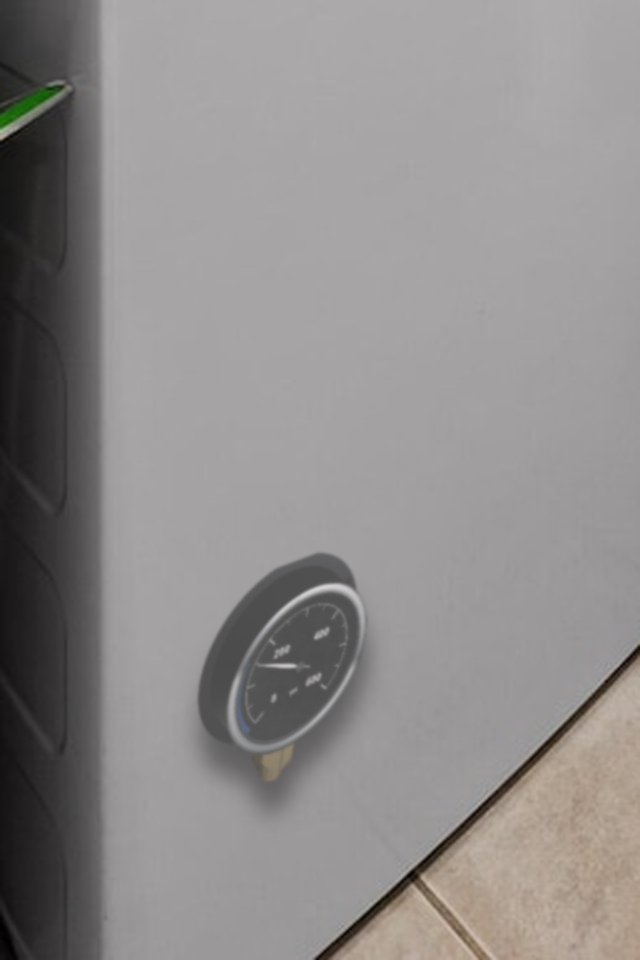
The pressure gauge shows 150 psi
